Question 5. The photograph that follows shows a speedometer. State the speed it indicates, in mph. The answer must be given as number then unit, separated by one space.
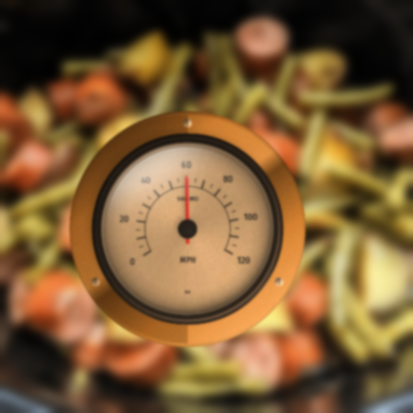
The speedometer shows 60 mph
